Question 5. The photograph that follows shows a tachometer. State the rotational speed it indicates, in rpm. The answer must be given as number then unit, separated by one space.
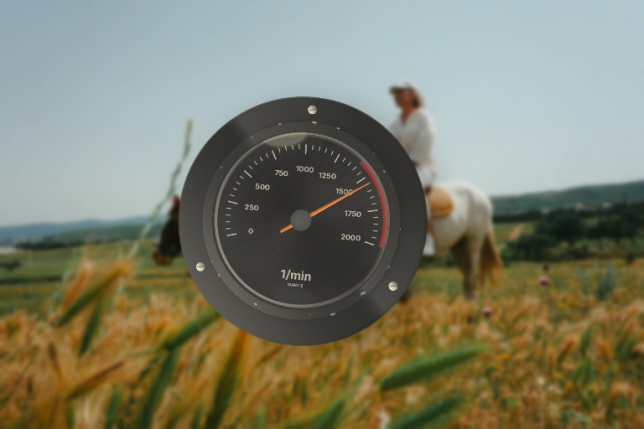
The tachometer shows 1550 rpm
